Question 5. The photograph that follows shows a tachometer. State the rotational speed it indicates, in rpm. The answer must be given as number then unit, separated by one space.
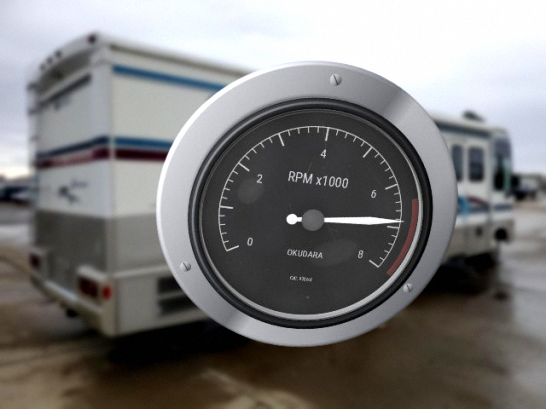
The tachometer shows 6800 rpm
